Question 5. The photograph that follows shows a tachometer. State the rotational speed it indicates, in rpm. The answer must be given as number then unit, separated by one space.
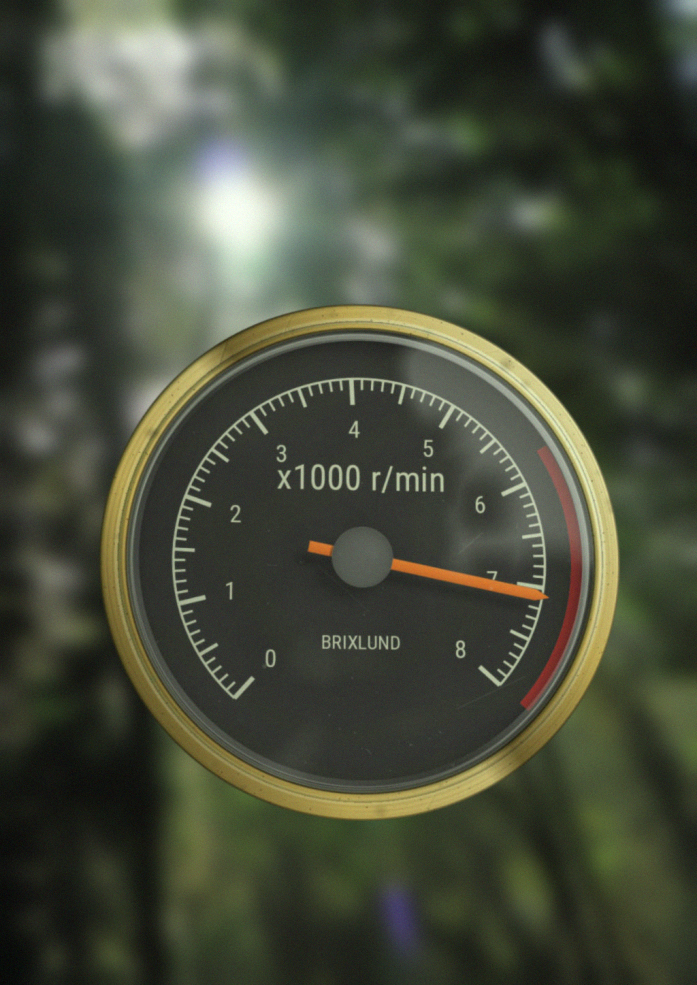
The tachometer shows 7100 rpm
